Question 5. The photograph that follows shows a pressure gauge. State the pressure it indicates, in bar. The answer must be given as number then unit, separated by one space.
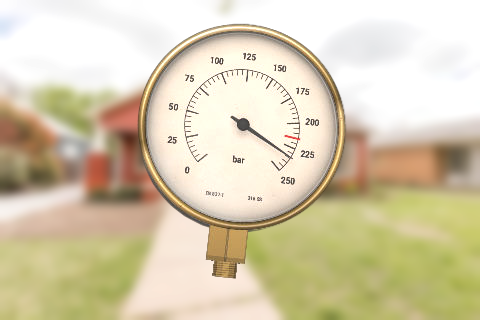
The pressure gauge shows 235 bar
